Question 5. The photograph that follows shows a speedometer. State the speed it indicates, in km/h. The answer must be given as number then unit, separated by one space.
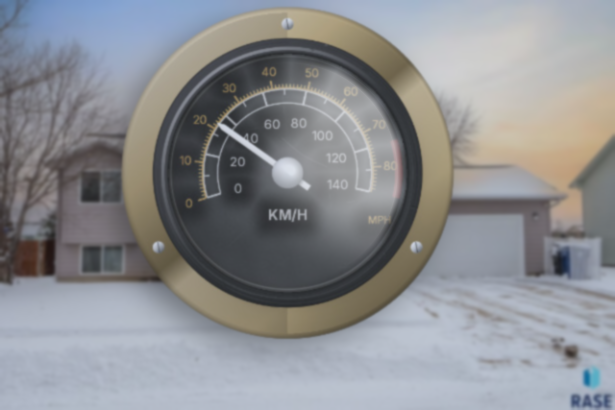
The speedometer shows 35 km/h
